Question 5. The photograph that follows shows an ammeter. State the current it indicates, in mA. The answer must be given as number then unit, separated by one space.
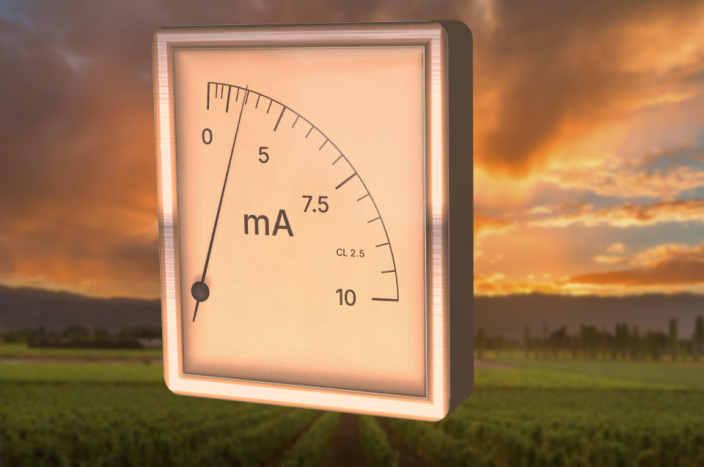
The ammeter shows 3.5 mA
